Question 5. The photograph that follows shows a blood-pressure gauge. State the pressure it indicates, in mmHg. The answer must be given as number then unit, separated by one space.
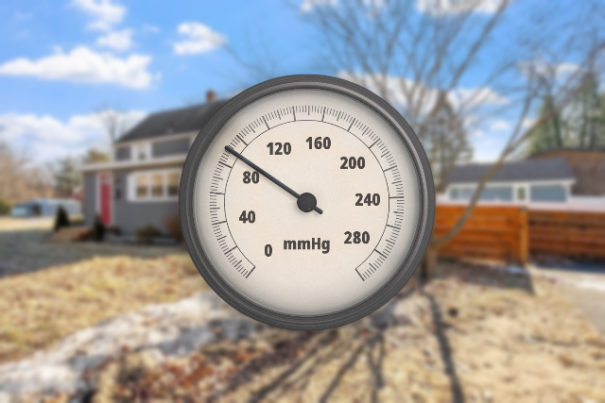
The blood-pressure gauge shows 90 mmHg
